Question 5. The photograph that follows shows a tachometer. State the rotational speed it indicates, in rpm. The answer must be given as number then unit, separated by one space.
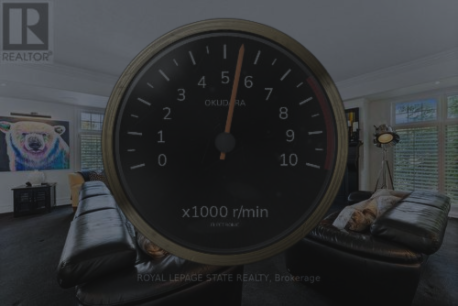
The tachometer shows 5500 rpm
